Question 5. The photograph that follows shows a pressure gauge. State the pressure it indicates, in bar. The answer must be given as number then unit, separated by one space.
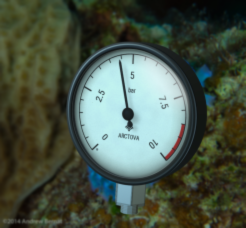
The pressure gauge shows 4.5 bar
